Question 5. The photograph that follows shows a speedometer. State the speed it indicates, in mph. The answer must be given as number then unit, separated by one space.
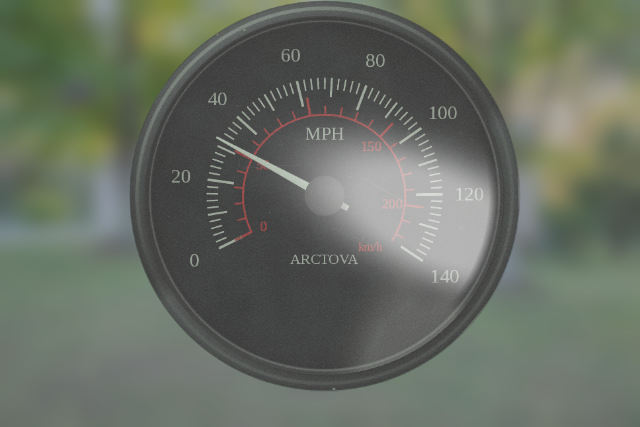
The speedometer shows 32 mph
